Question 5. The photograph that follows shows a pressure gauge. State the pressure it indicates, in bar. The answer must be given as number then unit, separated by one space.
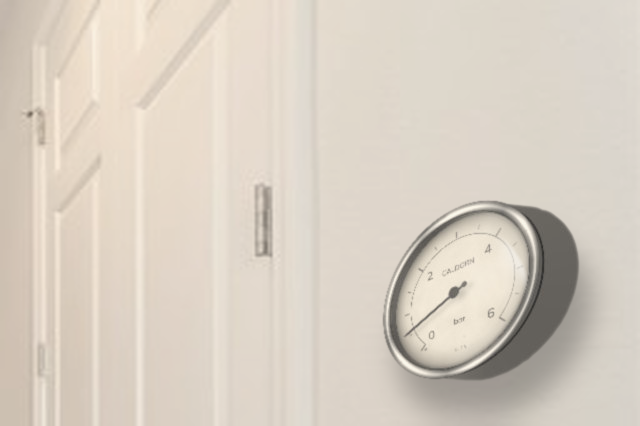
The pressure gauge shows 0.5 bar
